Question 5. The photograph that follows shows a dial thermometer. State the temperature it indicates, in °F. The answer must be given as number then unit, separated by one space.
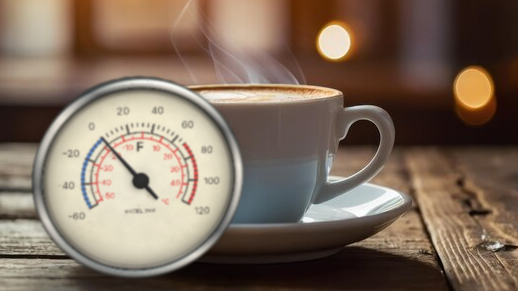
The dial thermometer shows 0 °F
